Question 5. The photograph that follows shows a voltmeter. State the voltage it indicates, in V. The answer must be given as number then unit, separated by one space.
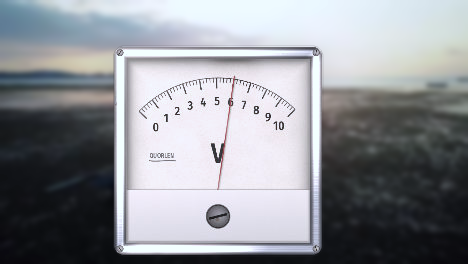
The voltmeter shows 6 V
